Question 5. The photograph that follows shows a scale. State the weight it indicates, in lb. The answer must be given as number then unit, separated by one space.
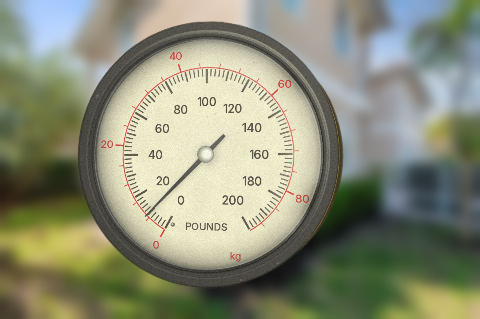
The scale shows 10 lb
